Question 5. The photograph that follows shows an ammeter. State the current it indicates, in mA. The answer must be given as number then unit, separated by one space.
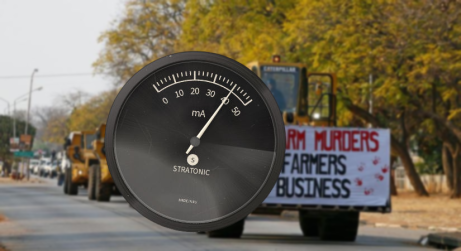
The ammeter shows 40 mA
